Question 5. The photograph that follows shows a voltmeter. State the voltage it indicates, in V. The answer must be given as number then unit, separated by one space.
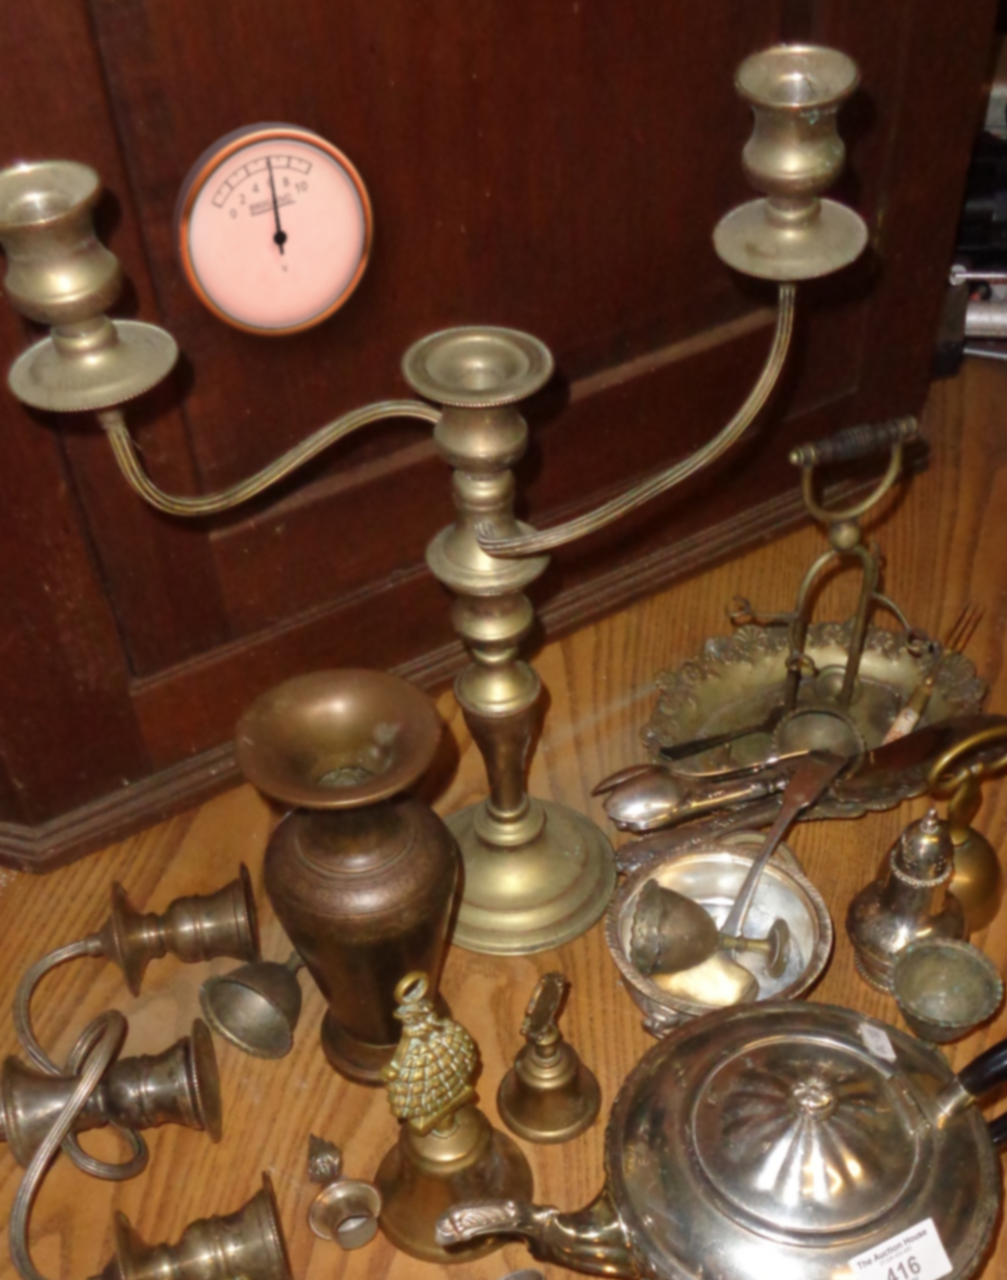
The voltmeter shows 6 V
